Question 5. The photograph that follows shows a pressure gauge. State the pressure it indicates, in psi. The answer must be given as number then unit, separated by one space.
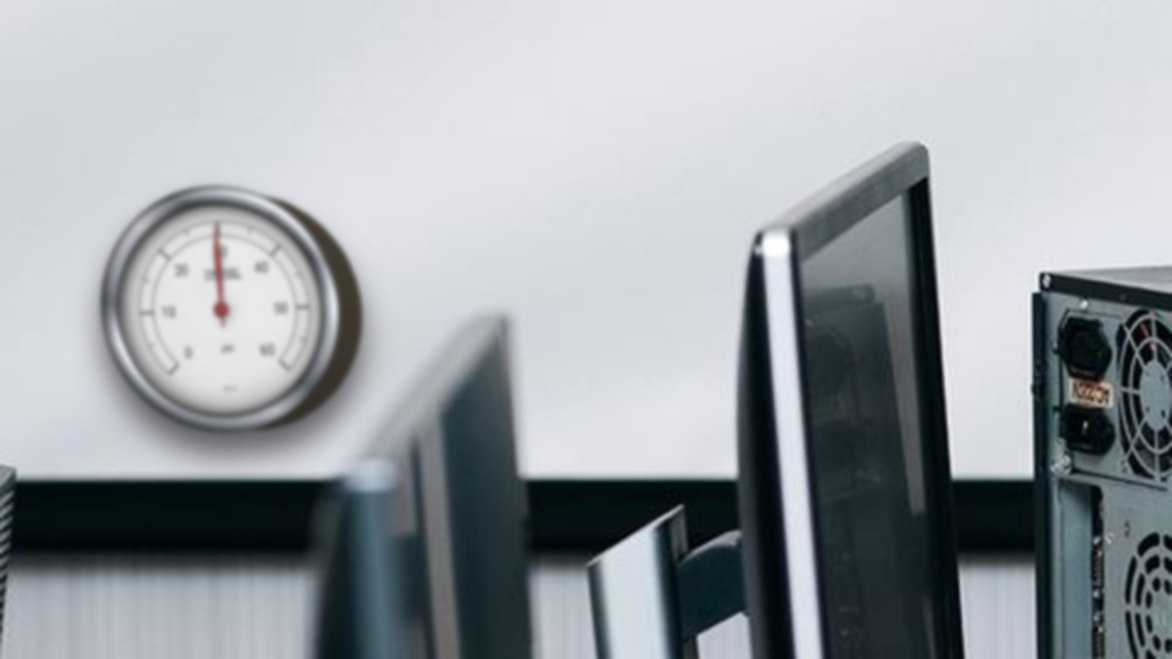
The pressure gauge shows 30 psi
